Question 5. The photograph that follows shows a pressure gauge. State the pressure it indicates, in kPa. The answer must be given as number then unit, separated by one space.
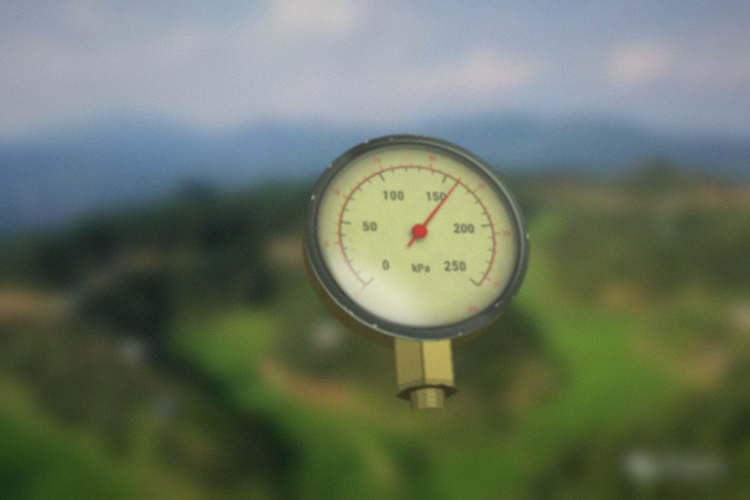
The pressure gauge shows 160 kPa
